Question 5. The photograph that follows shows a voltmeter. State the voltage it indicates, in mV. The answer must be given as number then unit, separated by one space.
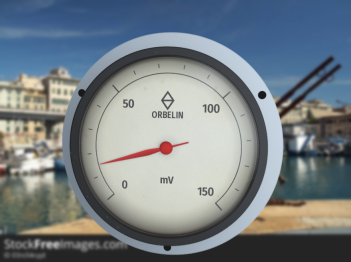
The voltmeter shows 15 mV
